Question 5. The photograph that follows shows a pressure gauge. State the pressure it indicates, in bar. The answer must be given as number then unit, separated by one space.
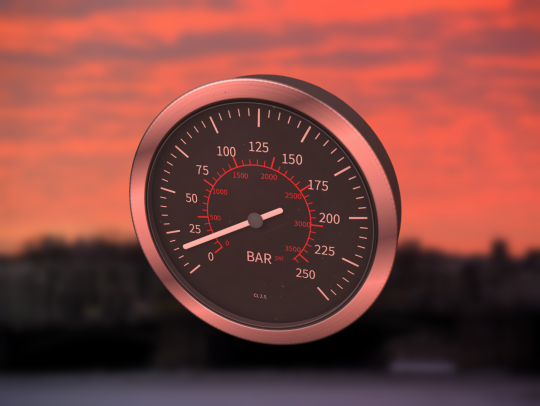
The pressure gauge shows 15 bar
